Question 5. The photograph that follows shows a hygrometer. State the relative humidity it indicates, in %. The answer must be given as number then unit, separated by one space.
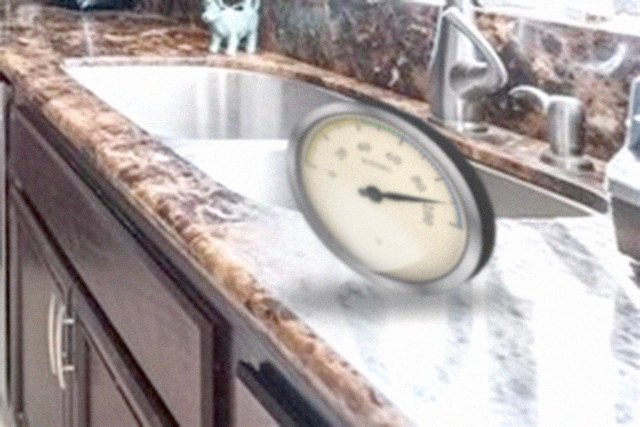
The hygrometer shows 90 %
